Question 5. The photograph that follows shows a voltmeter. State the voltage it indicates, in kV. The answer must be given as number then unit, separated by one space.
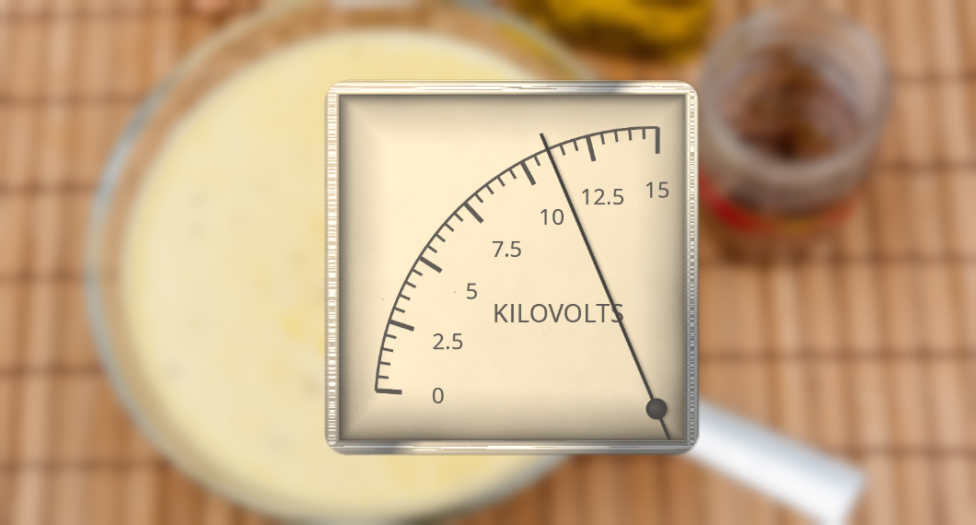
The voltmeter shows 11 kV
